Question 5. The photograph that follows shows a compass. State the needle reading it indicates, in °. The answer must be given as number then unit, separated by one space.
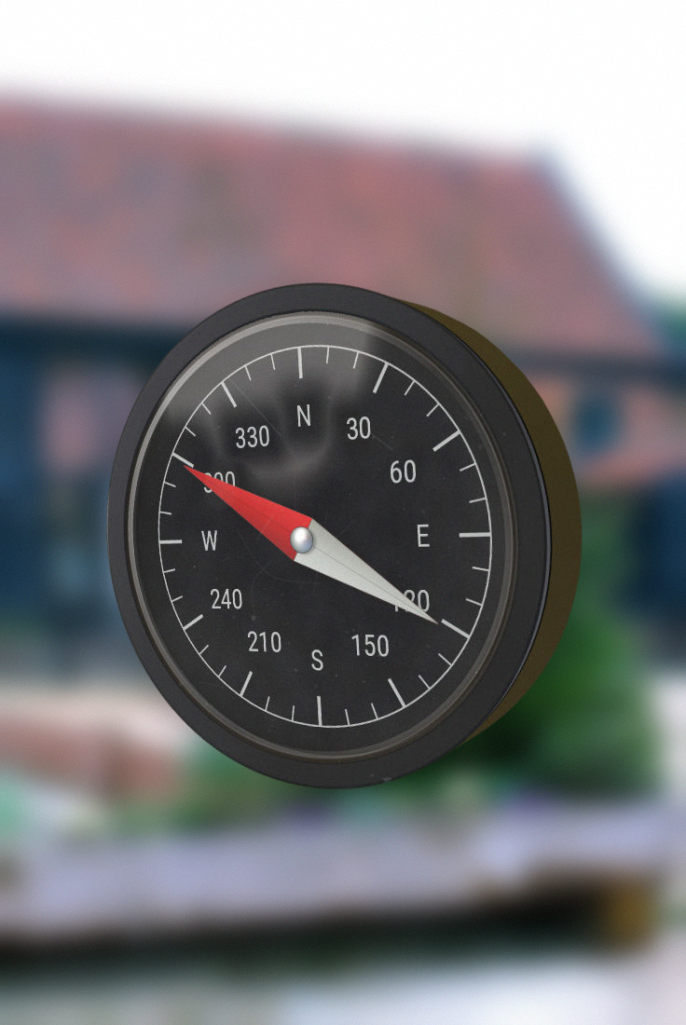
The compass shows 300 °
